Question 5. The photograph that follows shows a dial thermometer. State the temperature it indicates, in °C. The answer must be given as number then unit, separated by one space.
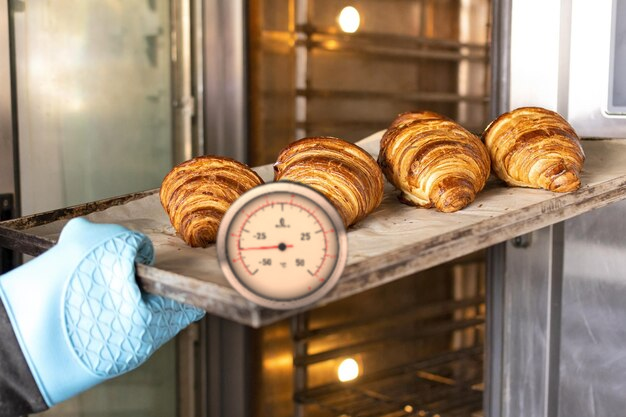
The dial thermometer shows -35 °C
